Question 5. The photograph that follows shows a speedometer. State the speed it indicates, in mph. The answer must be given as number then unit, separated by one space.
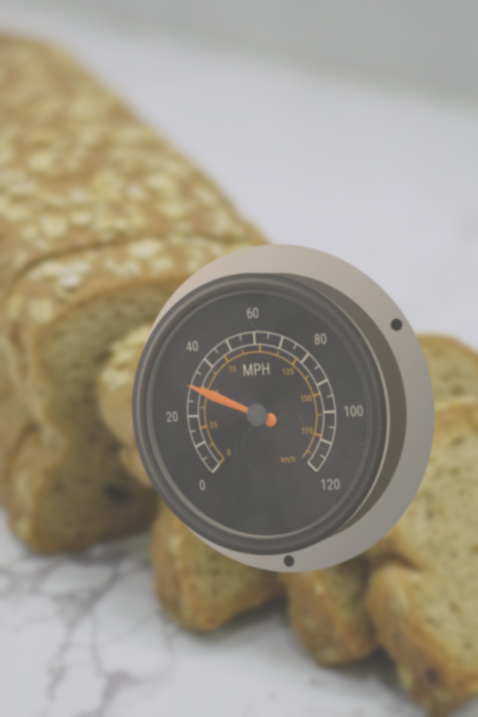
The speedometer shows 30 mph
